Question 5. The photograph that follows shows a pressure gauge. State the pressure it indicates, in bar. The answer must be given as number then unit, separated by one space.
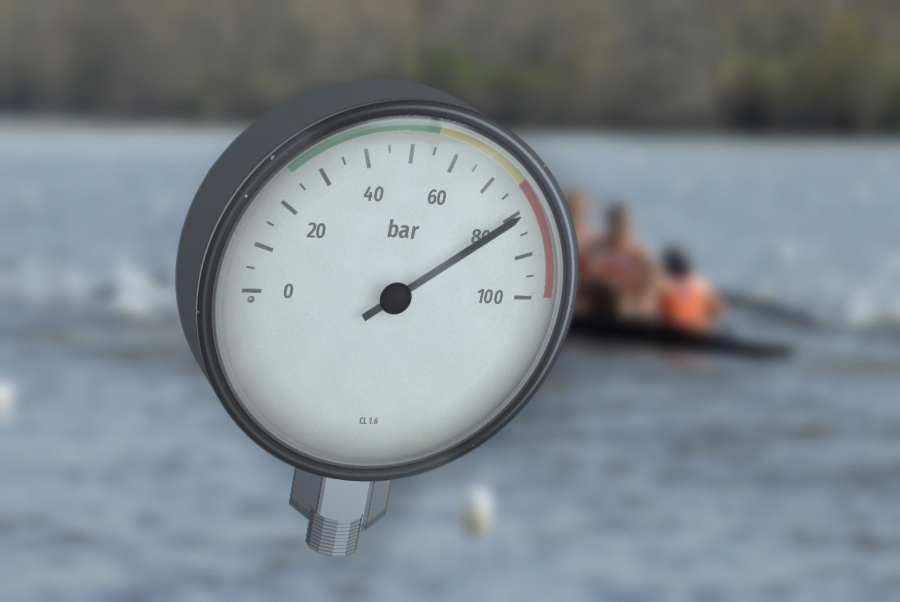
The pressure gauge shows 80 bar
